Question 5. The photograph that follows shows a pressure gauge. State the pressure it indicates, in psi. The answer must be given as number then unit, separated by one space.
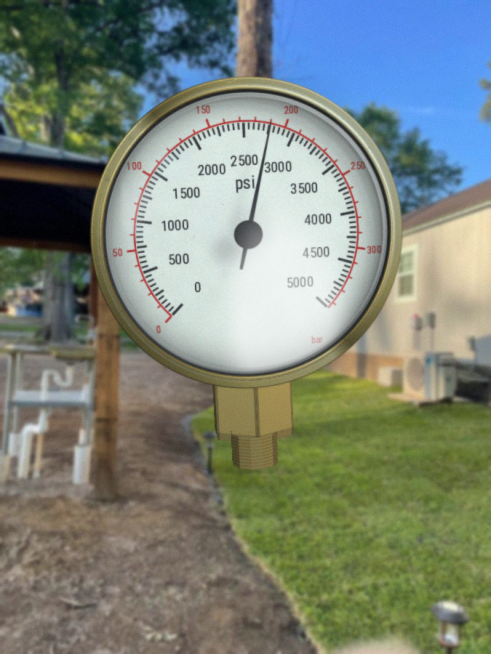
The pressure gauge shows 2750 psi
